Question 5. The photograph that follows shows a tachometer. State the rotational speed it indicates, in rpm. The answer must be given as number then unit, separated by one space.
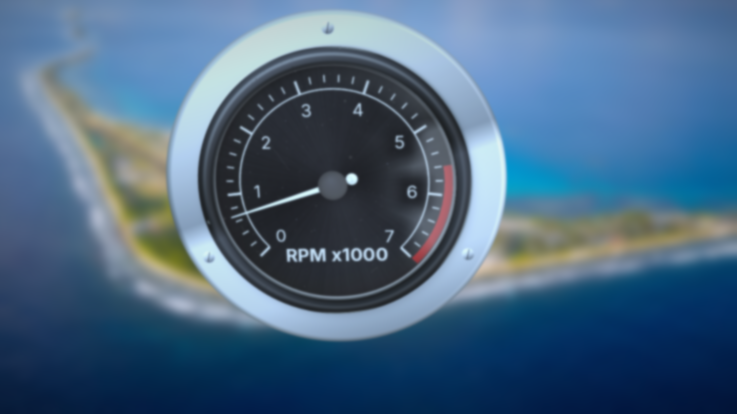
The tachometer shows 700 rpm
